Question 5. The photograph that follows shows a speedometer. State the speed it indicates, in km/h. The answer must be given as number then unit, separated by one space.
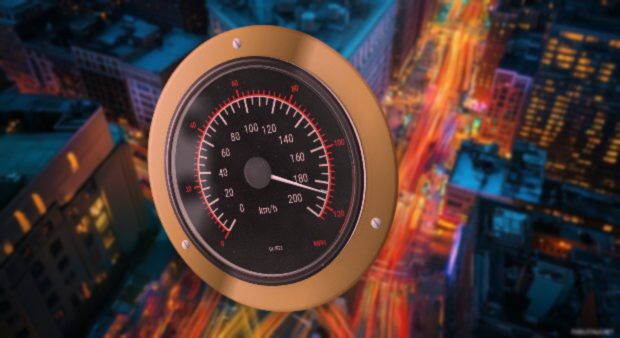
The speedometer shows 185 km/h
